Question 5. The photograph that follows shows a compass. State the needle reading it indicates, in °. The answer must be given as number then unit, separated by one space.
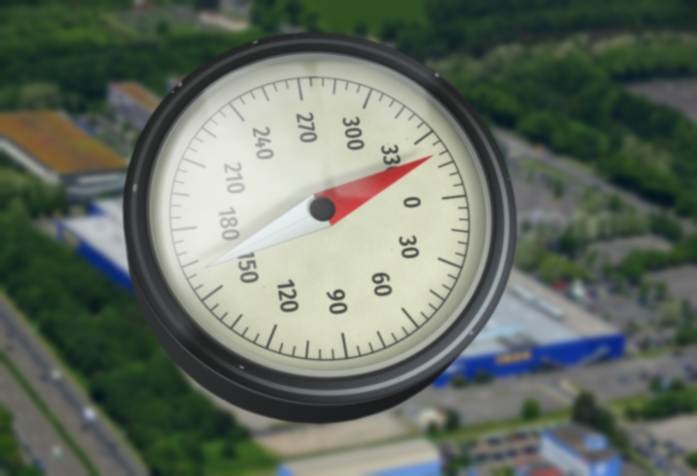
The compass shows 340 °
